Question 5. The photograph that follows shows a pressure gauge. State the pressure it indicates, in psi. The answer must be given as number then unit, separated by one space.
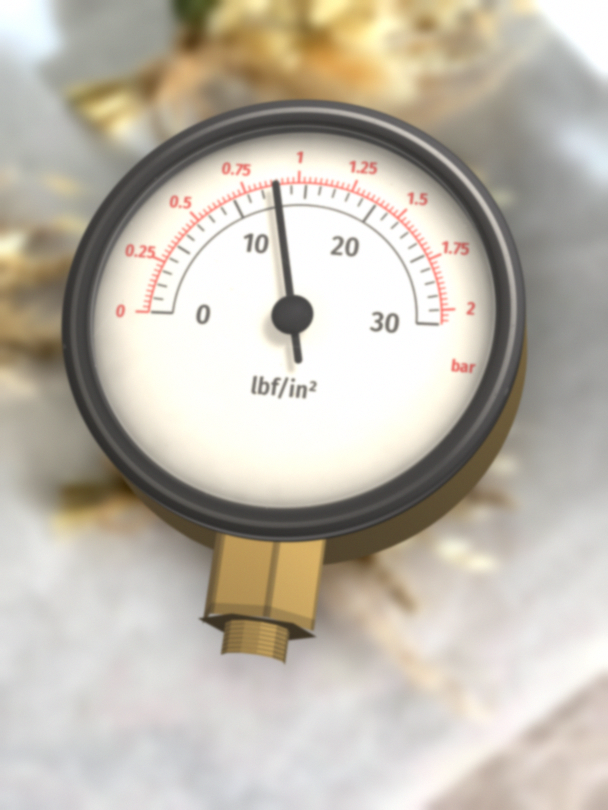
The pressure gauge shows 13 psi
